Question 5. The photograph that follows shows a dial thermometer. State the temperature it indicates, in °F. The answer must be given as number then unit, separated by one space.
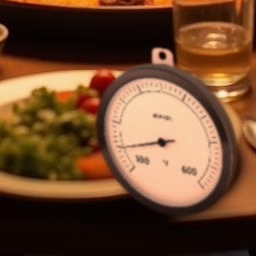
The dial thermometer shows 150 °F
